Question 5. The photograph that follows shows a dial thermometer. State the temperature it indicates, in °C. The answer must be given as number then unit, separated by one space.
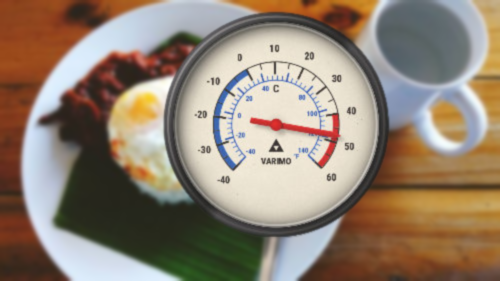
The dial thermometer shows 47.5 °C
